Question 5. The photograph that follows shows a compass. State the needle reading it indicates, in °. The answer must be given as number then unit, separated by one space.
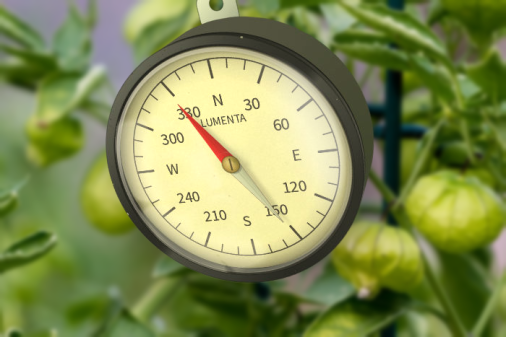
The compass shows 330 °
